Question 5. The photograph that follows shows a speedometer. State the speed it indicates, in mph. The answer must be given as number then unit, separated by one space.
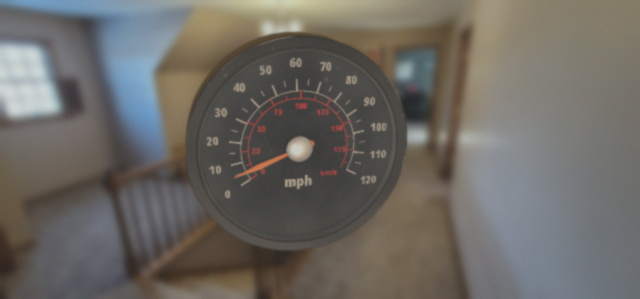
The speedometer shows 5 mph
